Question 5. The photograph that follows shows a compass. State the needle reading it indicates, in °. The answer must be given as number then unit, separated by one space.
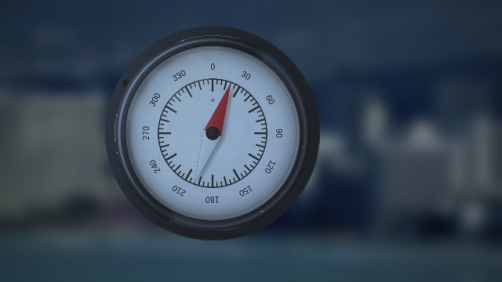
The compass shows 20 °
